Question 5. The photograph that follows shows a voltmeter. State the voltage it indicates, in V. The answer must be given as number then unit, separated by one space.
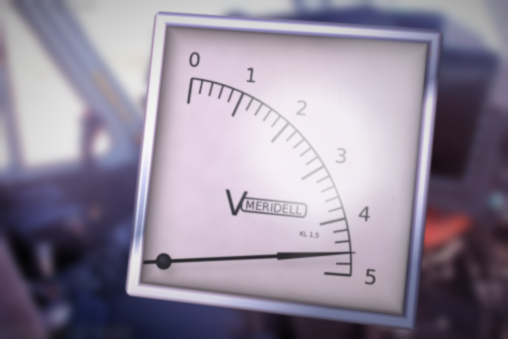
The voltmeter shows 4.6 V
